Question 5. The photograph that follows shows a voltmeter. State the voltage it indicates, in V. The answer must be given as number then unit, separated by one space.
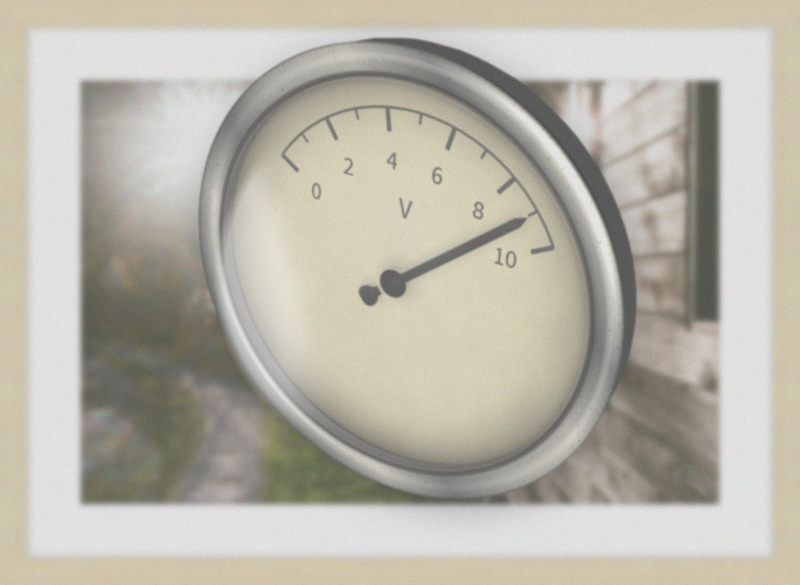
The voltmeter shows 9 V
